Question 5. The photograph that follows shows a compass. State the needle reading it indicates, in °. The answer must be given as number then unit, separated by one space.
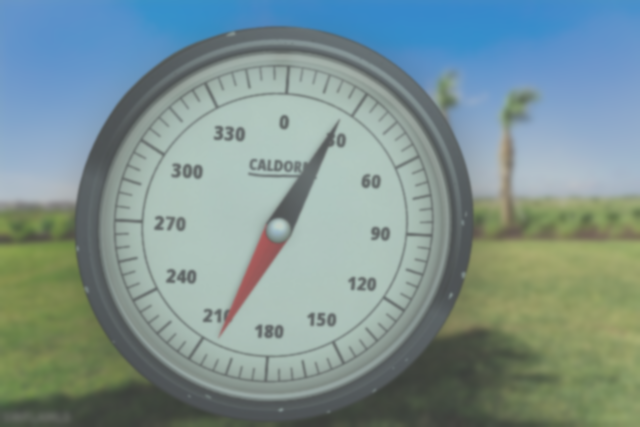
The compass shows 205 °
